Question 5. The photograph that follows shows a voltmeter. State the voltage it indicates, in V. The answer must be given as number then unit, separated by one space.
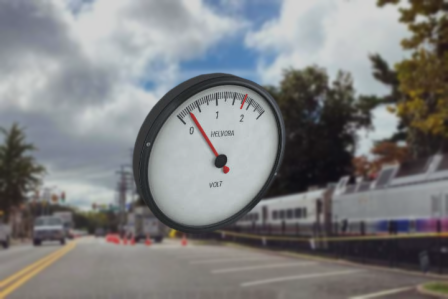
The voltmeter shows 0.25 V
